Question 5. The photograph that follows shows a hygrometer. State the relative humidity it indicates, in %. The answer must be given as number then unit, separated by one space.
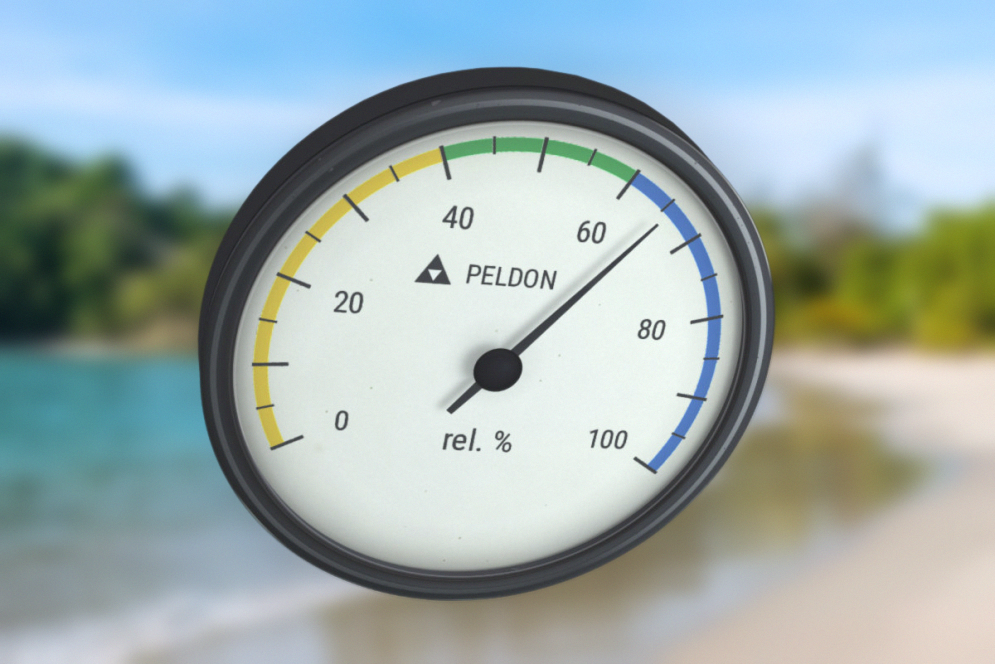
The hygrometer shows 65 %
